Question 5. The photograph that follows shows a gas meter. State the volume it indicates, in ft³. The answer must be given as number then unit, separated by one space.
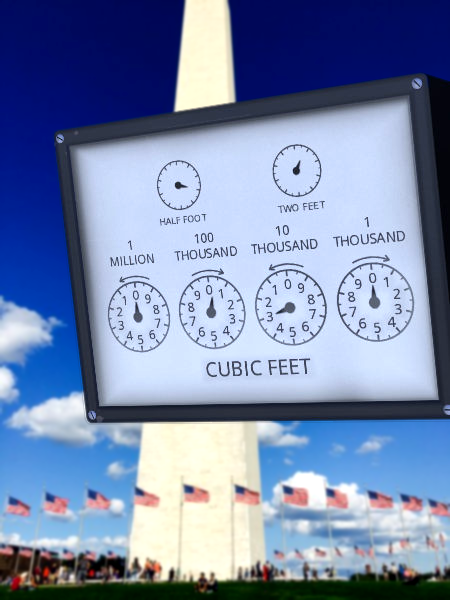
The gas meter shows 3000 ft³
